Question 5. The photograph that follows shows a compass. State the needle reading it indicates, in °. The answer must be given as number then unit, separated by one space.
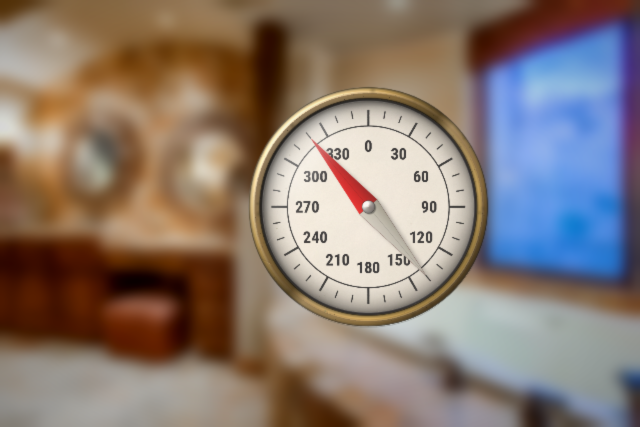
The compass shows 320 °
